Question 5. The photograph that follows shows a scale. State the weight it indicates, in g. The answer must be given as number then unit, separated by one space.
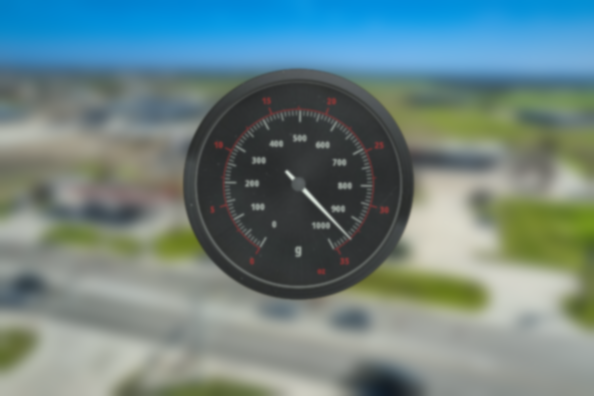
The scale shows 950 g
